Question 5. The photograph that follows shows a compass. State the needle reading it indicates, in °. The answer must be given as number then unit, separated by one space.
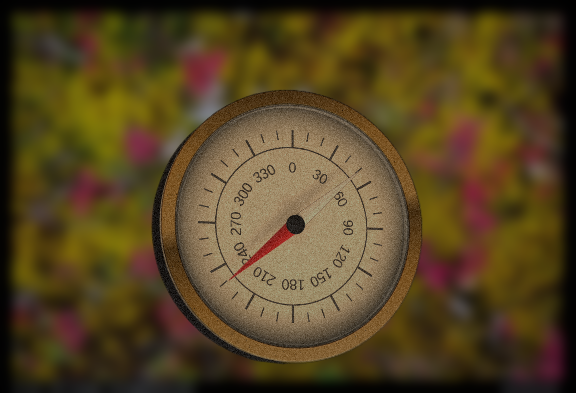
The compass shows 230 °
